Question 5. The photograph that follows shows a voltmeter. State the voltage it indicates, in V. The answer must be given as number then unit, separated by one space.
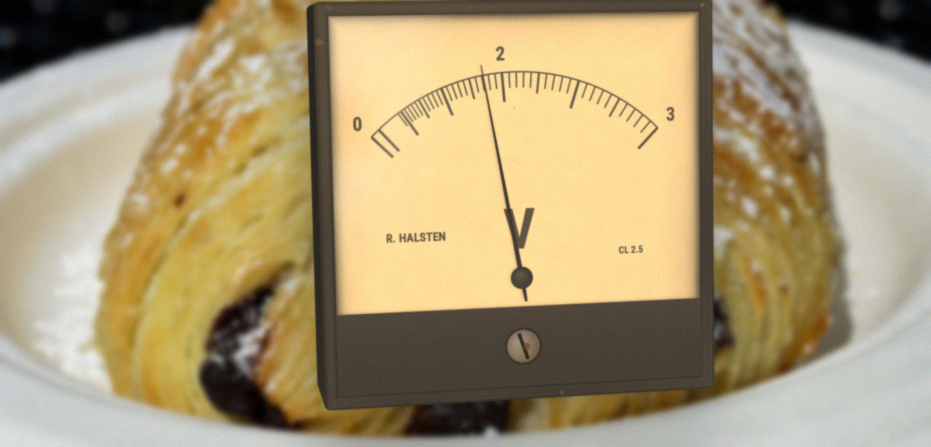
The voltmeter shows 1.85 V
